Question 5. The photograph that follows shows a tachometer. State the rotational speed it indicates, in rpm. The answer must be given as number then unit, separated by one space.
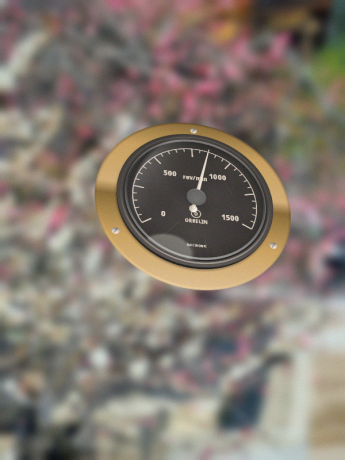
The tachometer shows 850 rpm
